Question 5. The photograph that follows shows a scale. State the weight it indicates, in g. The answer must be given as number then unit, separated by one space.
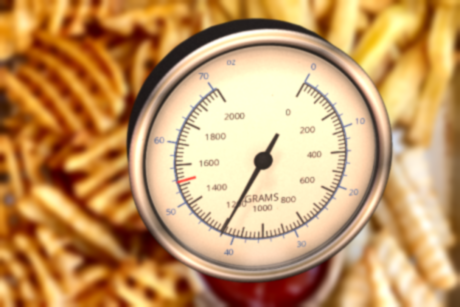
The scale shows 1200 g
